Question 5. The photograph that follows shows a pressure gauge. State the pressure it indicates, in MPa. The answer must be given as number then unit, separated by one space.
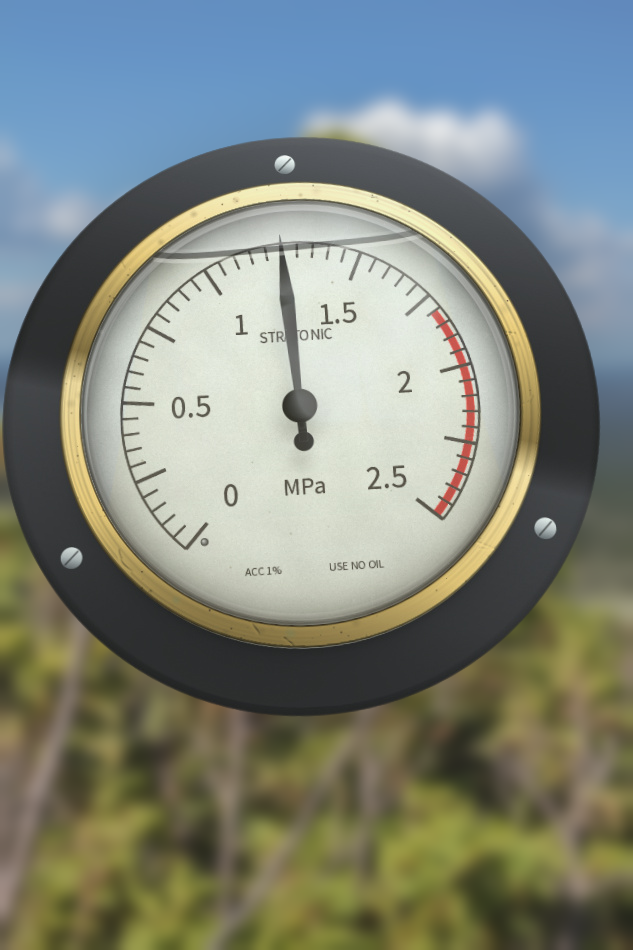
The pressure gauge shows 1.25 MPa
